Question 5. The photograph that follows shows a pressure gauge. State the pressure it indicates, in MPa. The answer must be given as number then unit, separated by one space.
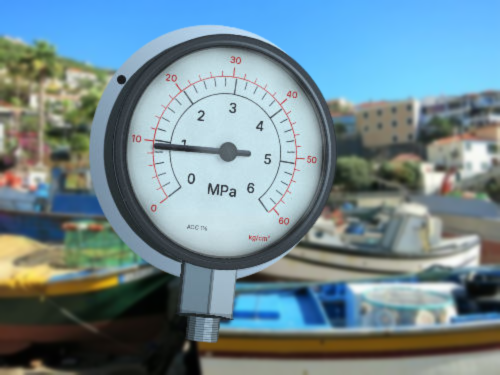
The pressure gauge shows 0.9 MPa
